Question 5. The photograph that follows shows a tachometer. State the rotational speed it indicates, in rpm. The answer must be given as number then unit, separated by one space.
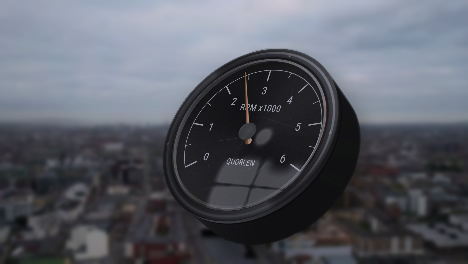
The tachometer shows 2500 rpm
